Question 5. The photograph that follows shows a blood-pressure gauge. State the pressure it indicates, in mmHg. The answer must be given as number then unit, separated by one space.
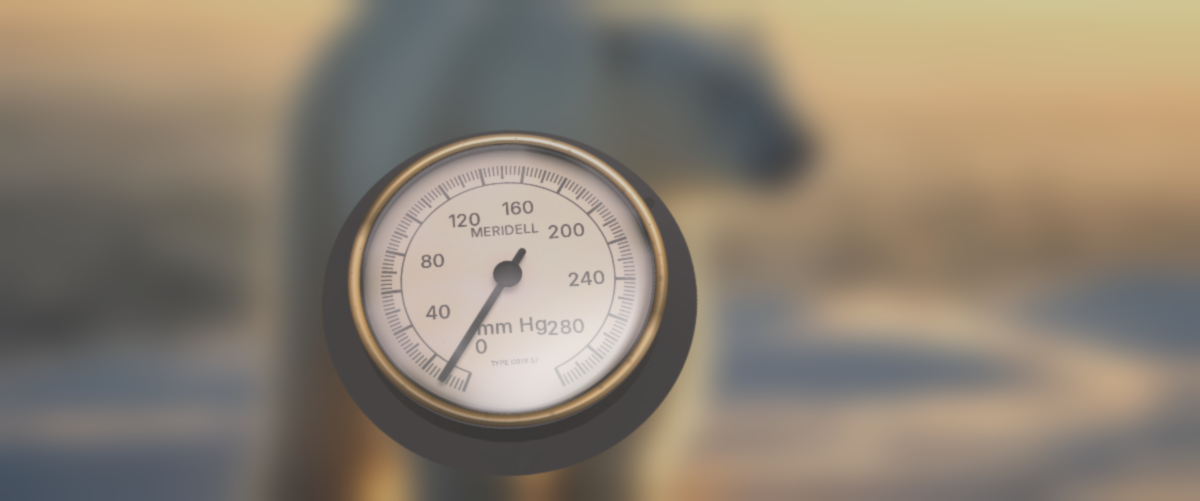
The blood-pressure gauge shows 10 mmHg
